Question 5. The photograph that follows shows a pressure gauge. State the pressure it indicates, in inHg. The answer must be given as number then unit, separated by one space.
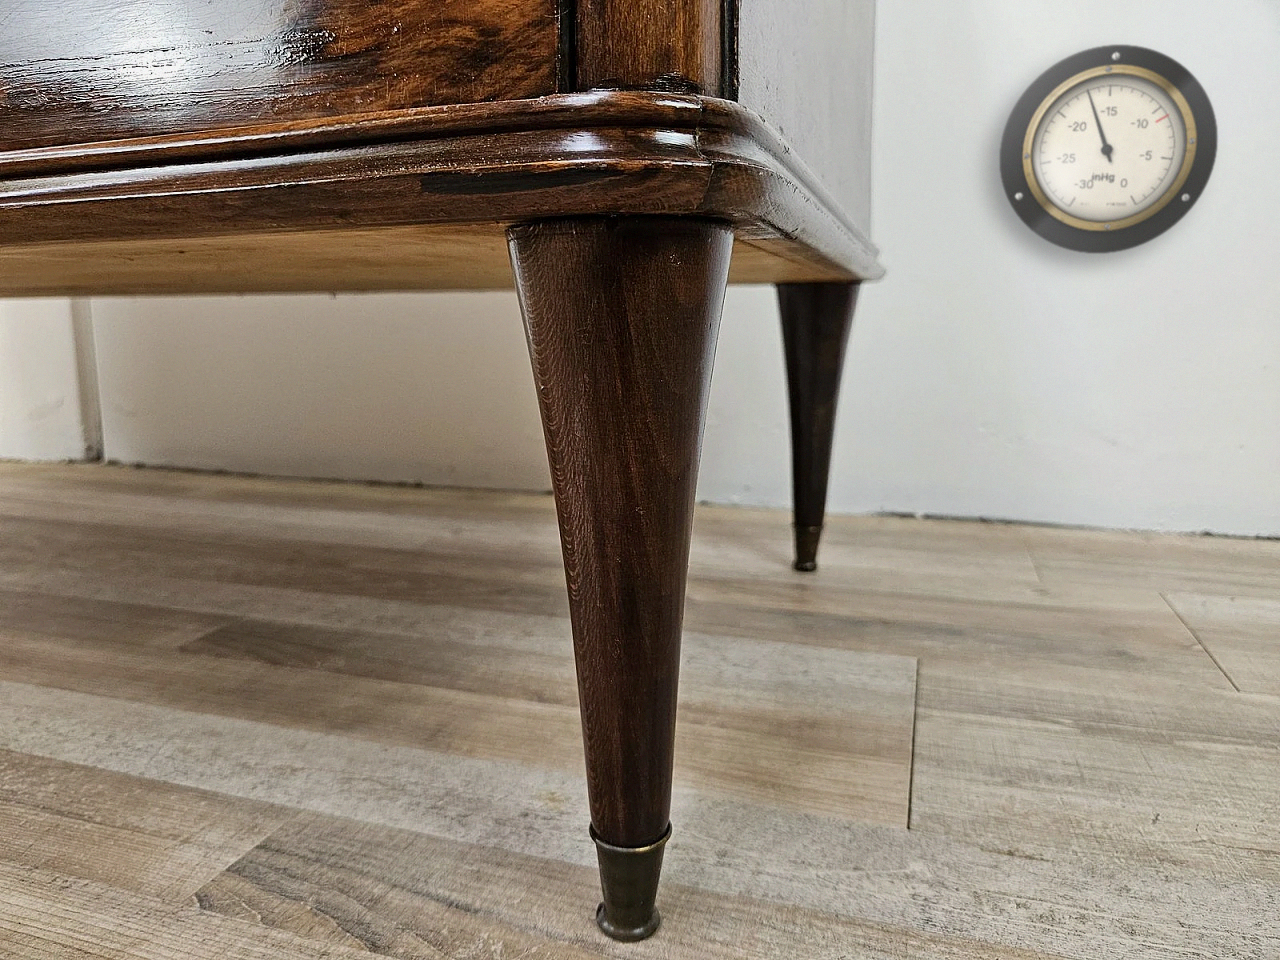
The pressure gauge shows -17 inHg
